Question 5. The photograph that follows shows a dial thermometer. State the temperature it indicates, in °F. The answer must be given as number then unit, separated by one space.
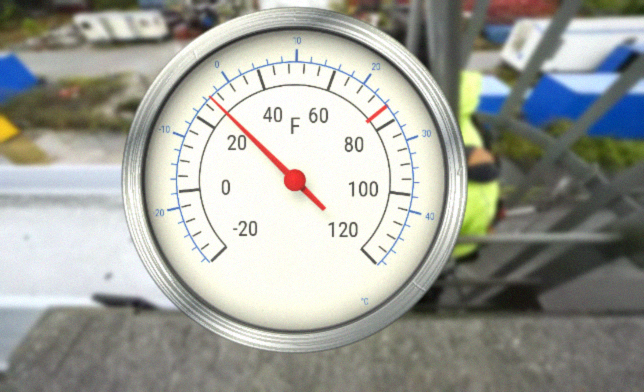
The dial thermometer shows 26 °F
